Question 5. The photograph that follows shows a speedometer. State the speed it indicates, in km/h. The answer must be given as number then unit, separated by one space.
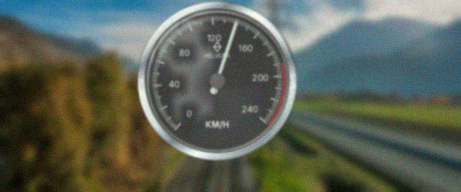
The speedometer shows 140 km/h
